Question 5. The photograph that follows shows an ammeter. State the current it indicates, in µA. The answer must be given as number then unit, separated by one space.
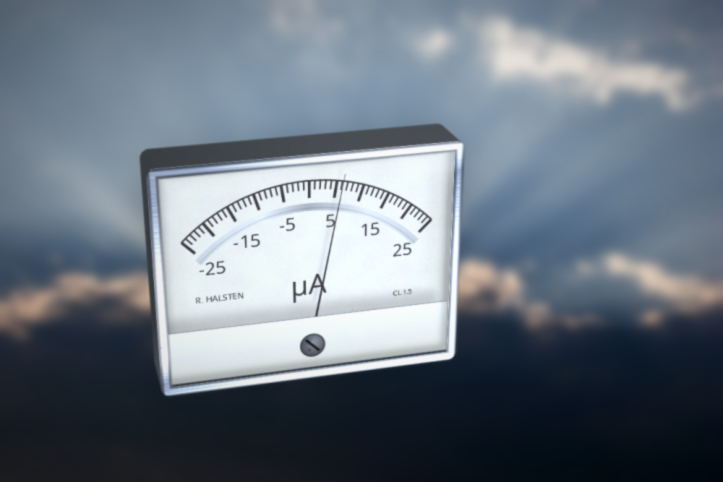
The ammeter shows 6 µA
